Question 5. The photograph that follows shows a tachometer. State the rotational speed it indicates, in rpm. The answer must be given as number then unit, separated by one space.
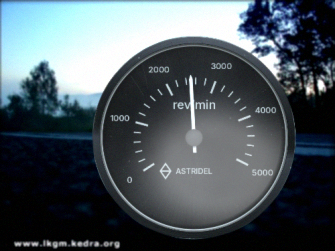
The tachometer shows 2500 rpm
